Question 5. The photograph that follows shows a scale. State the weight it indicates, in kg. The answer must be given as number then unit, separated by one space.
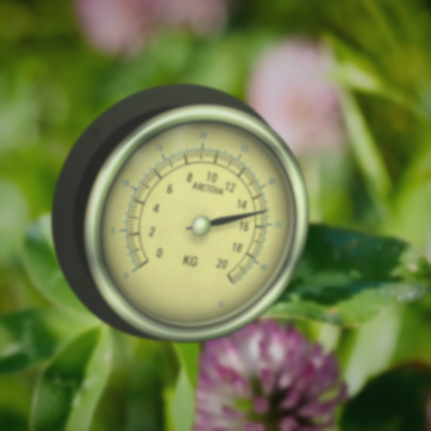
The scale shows 15 kg
